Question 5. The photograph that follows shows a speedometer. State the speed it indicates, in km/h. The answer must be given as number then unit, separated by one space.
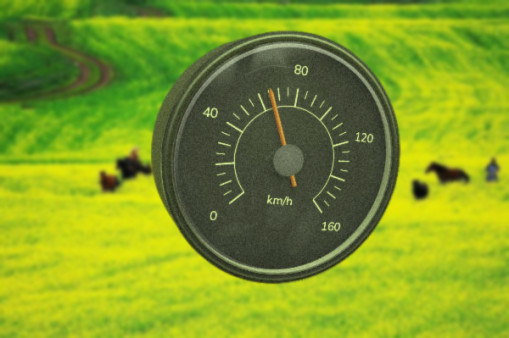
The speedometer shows 65 km/h
